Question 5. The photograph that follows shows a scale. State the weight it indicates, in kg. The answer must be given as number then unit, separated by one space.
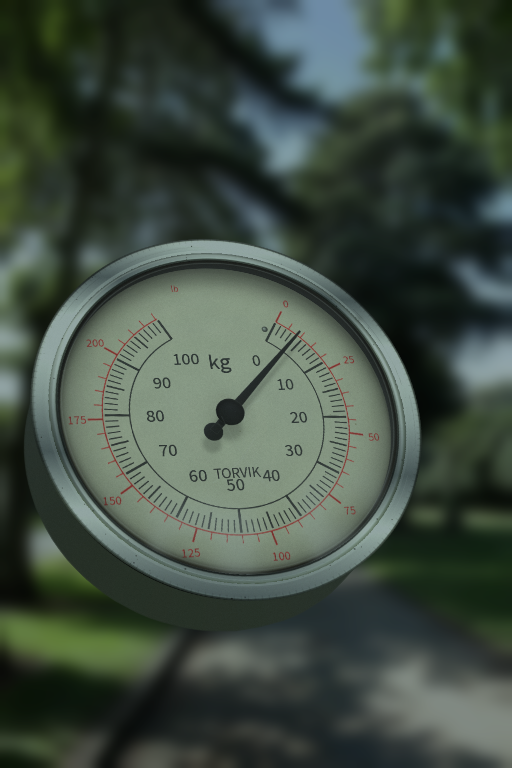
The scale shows 4 kg
